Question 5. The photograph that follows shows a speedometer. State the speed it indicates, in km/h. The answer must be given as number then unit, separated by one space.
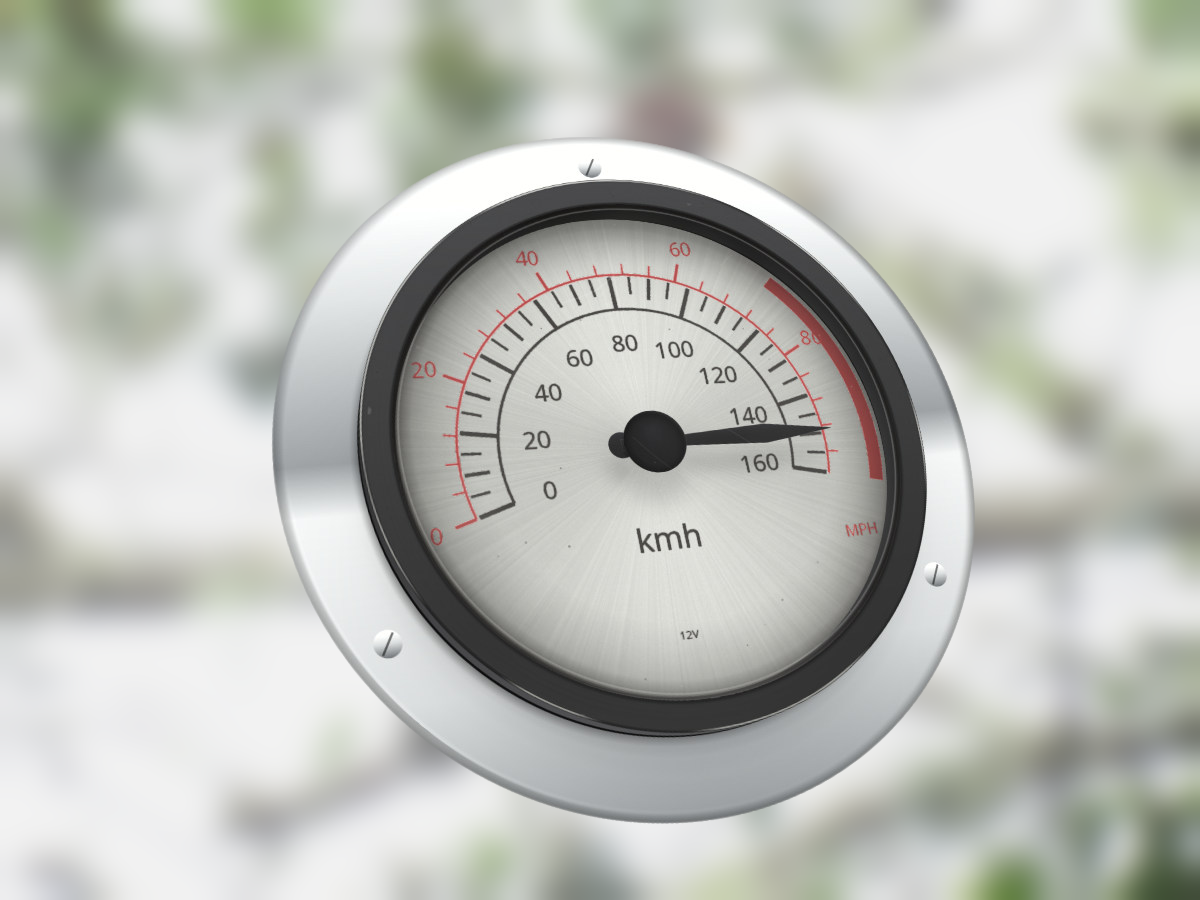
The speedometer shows 150 km/h
